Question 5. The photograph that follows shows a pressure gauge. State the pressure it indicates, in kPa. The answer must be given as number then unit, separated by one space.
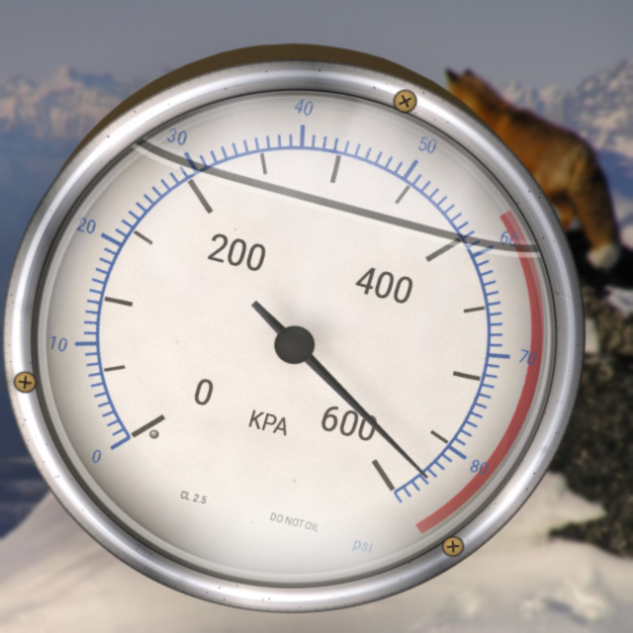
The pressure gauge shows 575 kPa
